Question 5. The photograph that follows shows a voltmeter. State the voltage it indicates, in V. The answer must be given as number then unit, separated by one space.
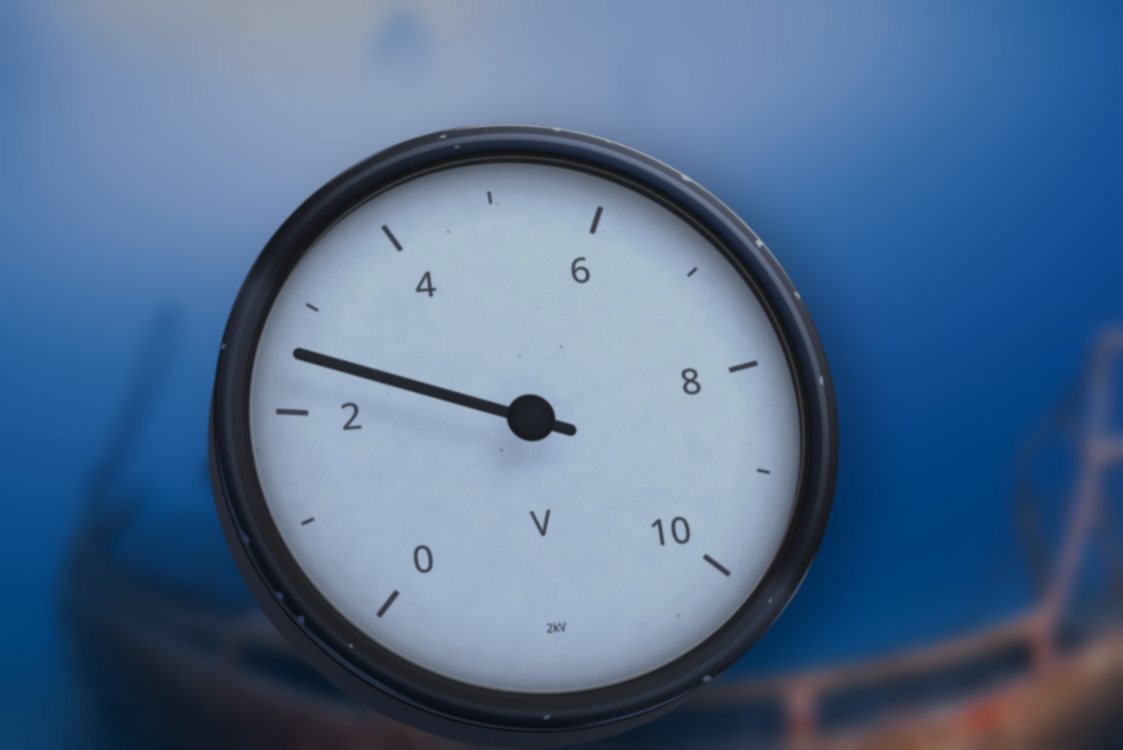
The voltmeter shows 2.5 V
